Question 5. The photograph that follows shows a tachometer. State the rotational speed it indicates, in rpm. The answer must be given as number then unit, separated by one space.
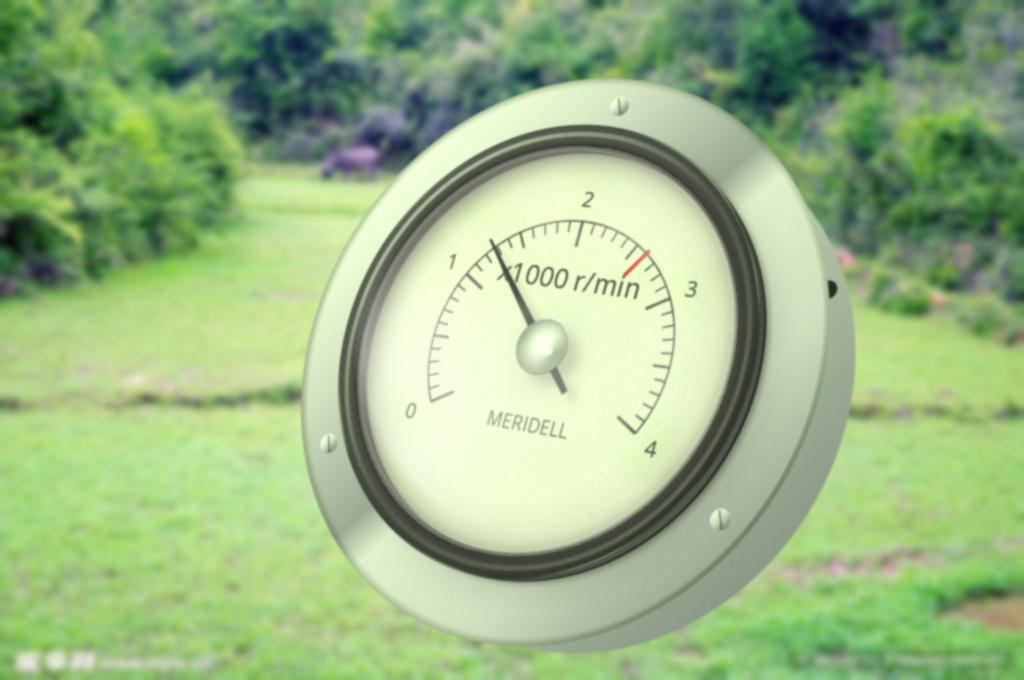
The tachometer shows 1300 rpm
